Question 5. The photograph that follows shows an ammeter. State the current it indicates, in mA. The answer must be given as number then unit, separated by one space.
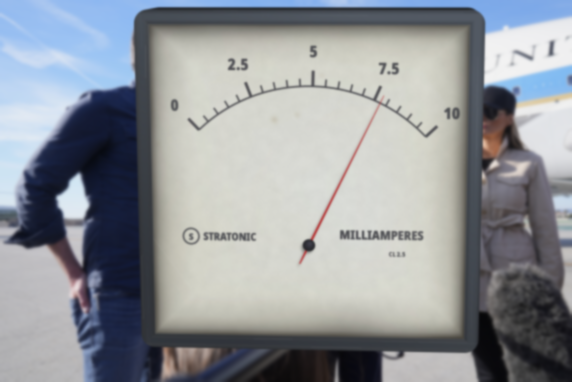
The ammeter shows 7.75 mA
